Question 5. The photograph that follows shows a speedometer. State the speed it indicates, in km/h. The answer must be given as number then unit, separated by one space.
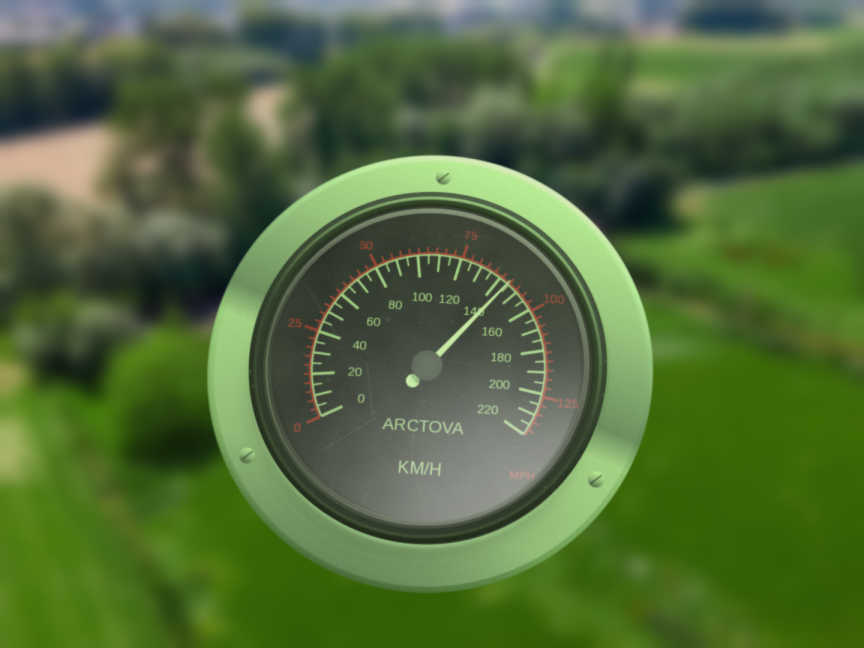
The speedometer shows 145 km/h
